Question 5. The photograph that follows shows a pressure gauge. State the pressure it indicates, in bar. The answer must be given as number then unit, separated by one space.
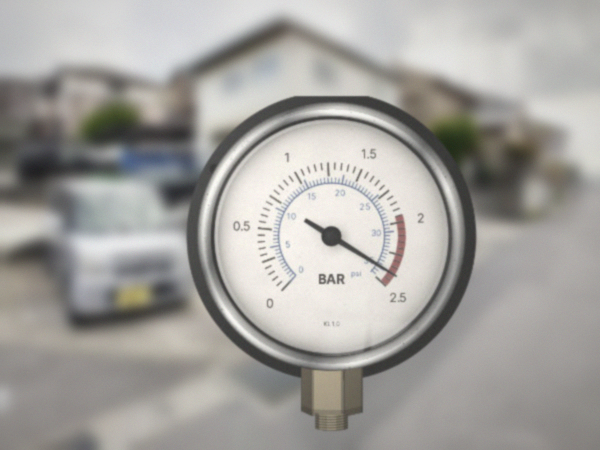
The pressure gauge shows 2.4 bar
